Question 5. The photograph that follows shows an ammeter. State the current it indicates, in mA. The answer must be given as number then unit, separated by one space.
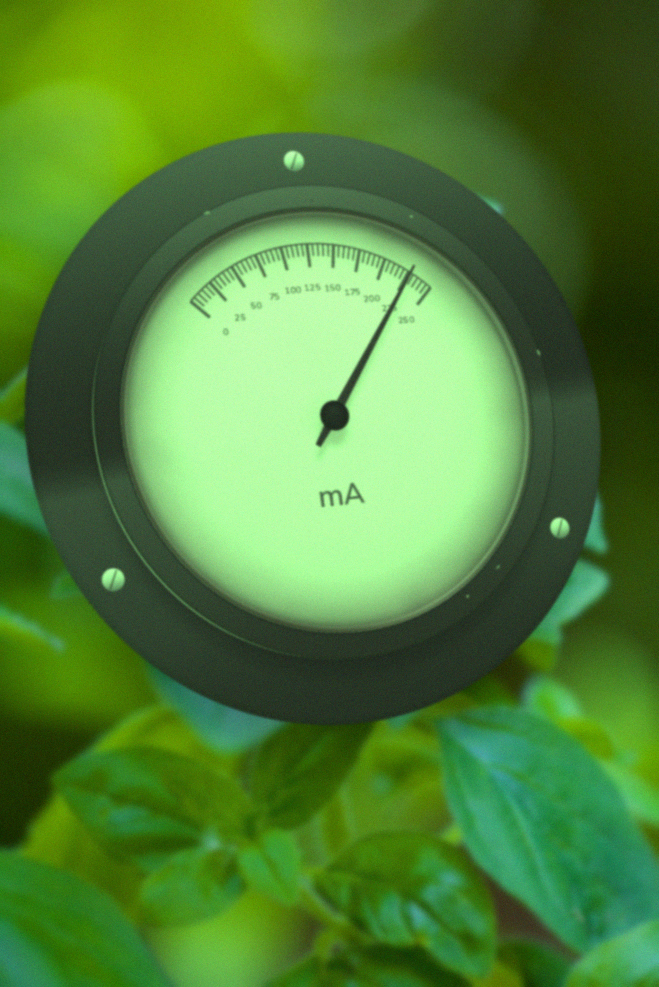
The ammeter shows 225 mA
